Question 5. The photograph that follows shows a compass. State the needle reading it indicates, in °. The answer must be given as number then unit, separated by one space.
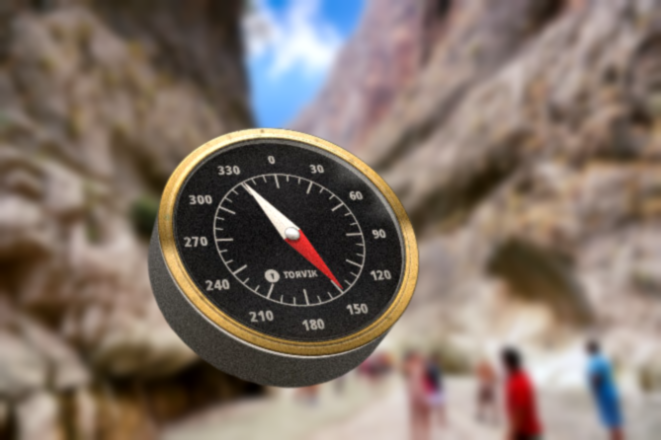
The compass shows 150 °
